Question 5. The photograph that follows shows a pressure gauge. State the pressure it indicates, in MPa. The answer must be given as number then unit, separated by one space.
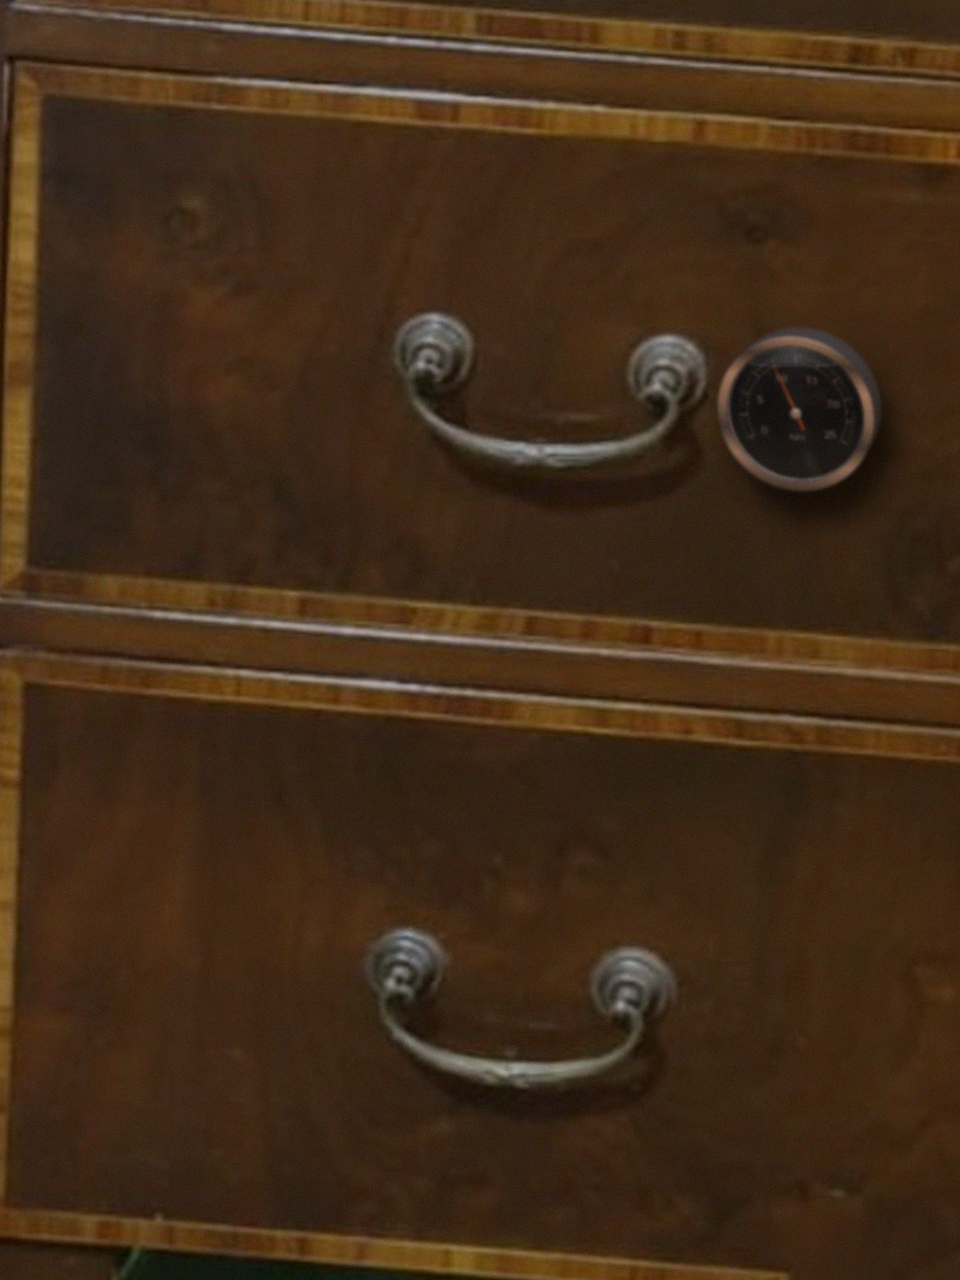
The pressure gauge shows 10 MPa
